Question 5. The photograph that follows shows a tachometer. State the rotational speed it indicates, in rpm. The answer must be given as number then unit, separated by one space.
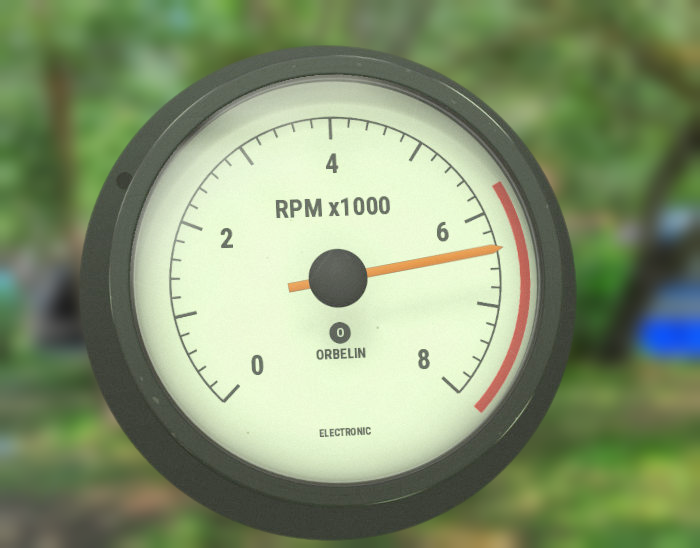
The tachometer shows 6400 rpm
